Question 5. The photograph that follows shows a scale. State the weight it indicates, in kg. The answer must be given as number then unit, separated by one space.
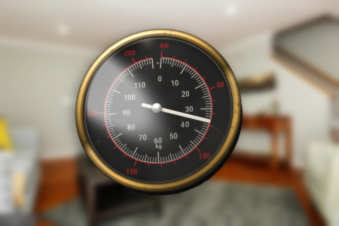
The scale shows 35 kg
